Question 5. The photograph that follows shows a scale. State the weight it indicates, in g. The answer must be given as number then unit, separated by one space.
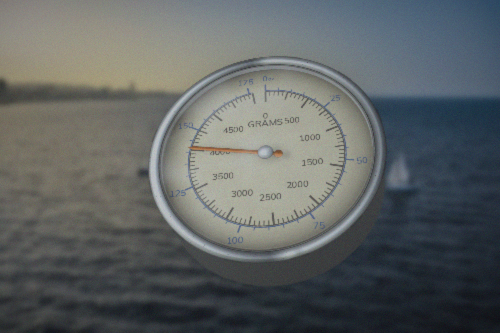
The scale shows 4000 g
